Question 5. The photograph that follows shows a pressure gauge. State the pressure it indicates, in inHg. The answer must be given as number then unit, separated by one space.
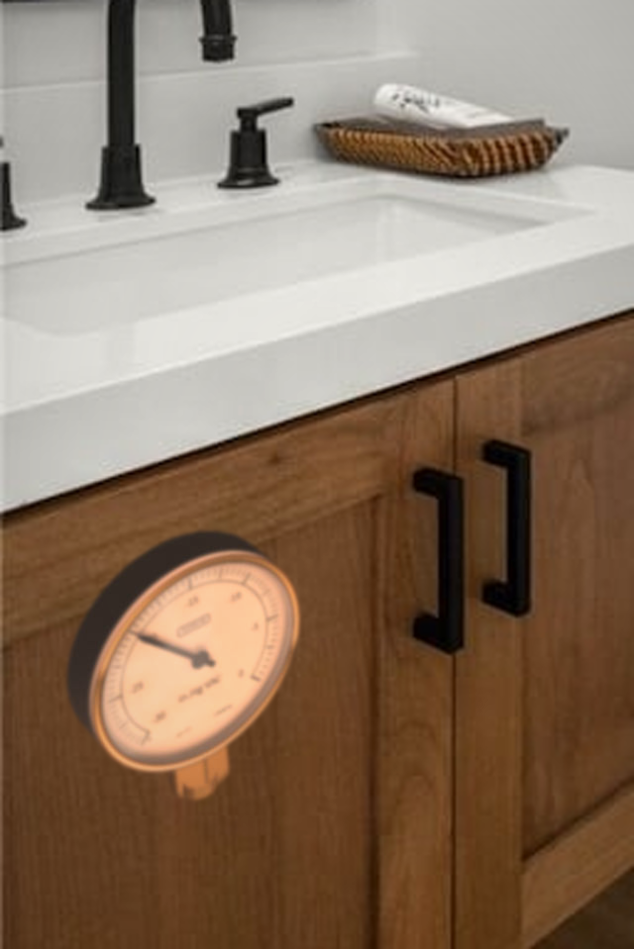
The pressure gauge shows -20 inHg
